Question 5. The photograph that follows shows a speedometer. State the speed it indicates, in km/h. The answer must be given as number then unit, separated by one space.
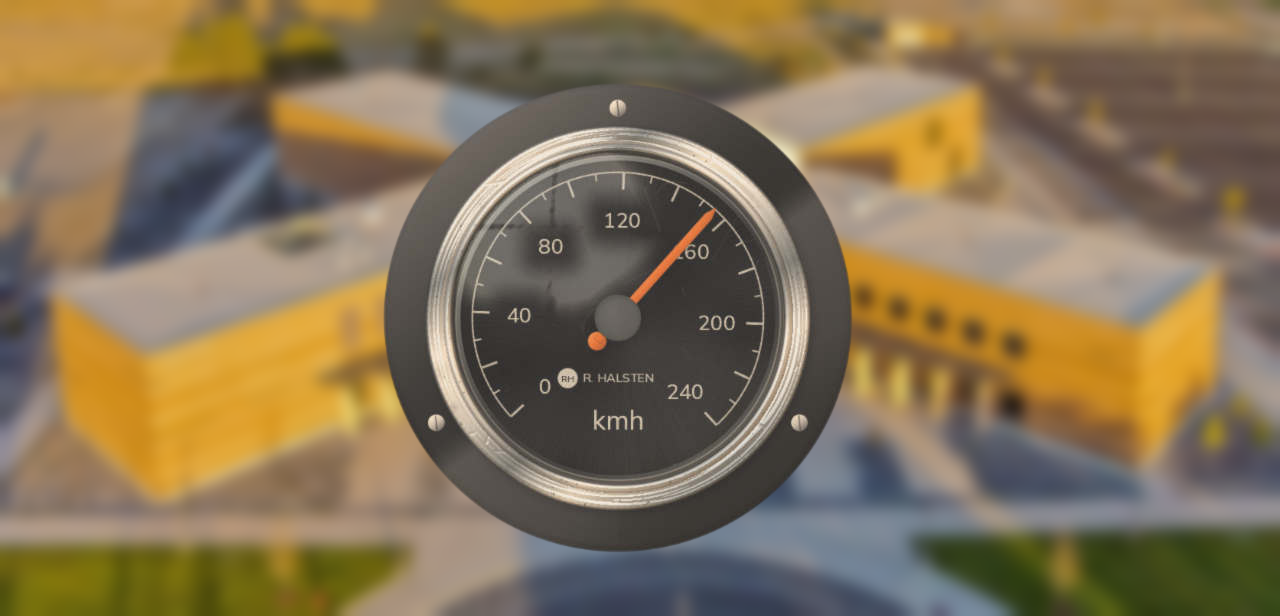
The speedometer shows 155 km/h
